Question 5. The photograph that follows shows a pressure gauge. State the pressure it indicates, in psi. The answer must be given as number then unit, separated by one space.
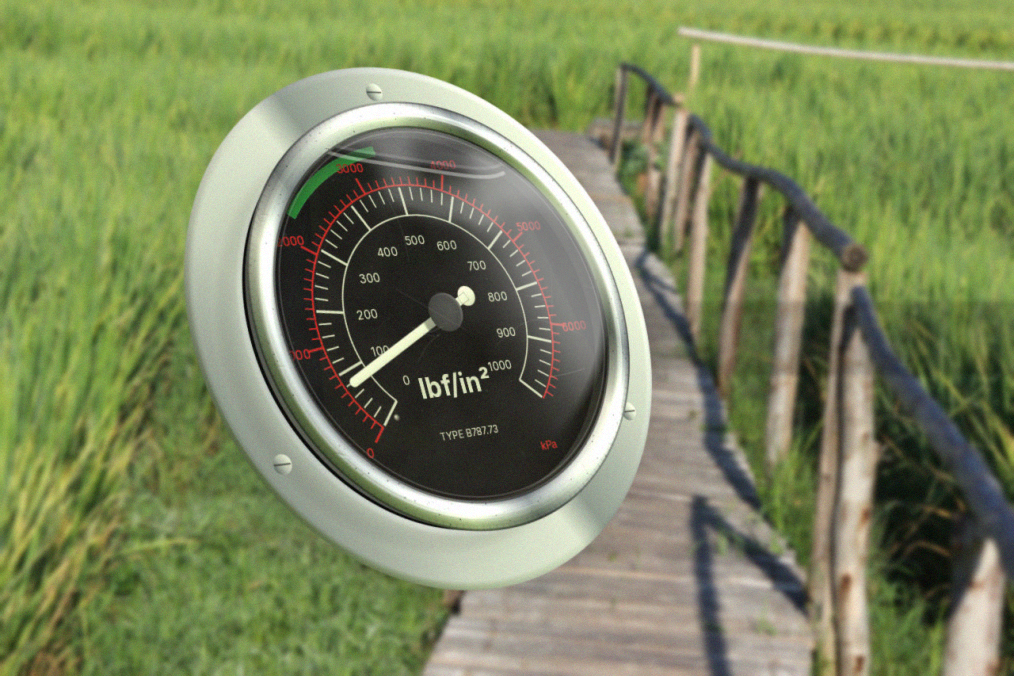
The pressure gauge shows 80 psi
